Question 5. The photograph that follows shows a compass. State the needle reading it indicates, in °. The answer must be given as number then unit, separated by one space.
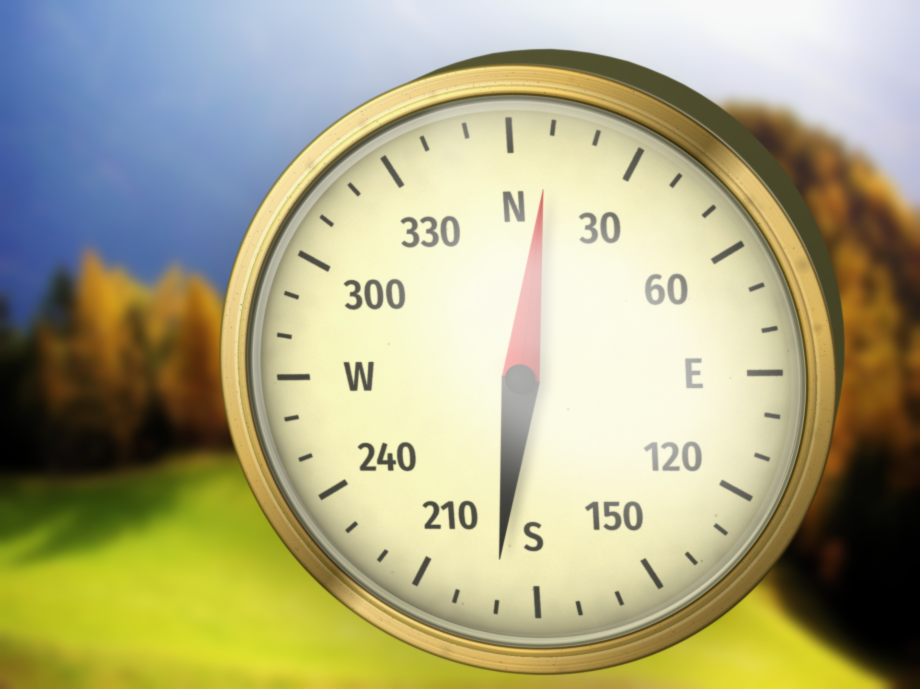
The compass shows 10 °
